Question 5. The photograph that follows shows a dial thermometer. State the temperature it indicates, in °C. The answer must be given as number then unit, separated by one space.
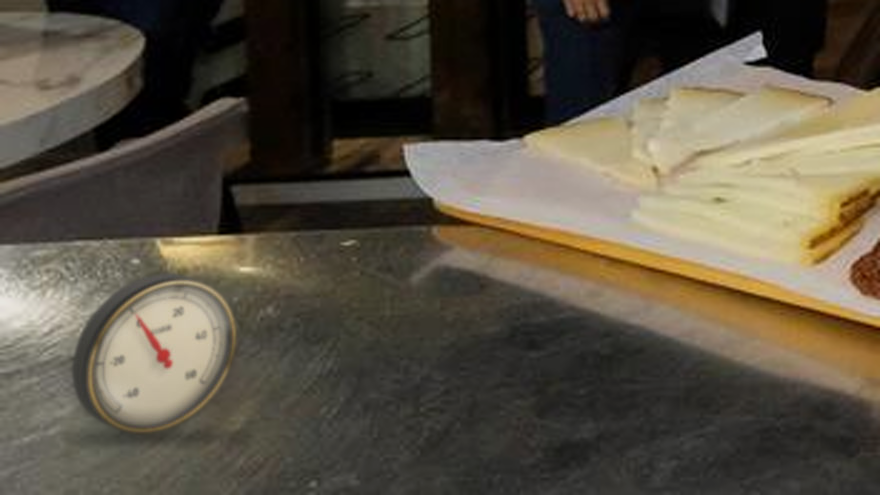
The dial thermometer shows 0 °C
